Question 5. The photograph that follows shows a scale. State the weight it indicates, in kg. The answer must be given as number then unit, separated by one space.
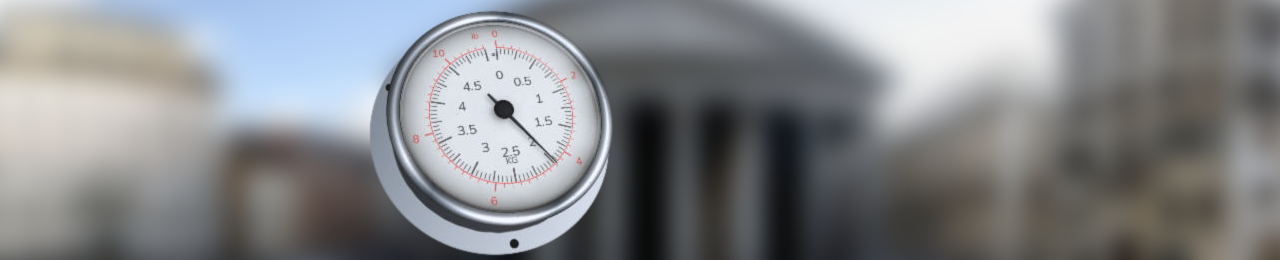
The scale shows 2 kg
